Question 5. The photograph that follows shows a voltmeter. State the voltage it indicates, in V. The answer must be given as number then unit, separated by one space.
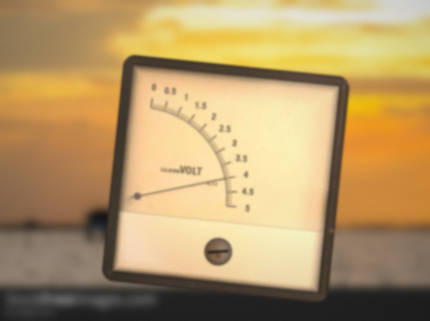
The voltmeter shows 4 V
